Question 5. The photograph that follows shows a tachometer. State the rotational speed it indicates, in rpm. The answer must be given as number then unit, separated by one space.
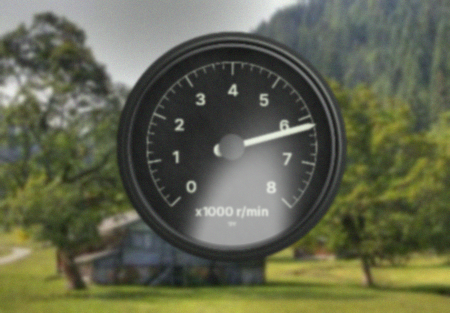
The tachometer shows 6200 rpm
